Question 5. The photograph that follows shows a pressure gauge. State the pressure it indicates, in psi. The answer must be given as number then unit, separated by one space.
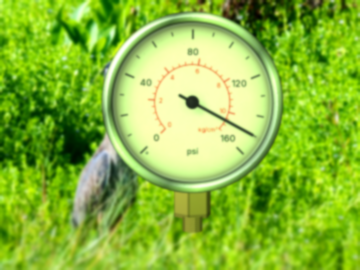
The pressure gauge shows 150 psi
